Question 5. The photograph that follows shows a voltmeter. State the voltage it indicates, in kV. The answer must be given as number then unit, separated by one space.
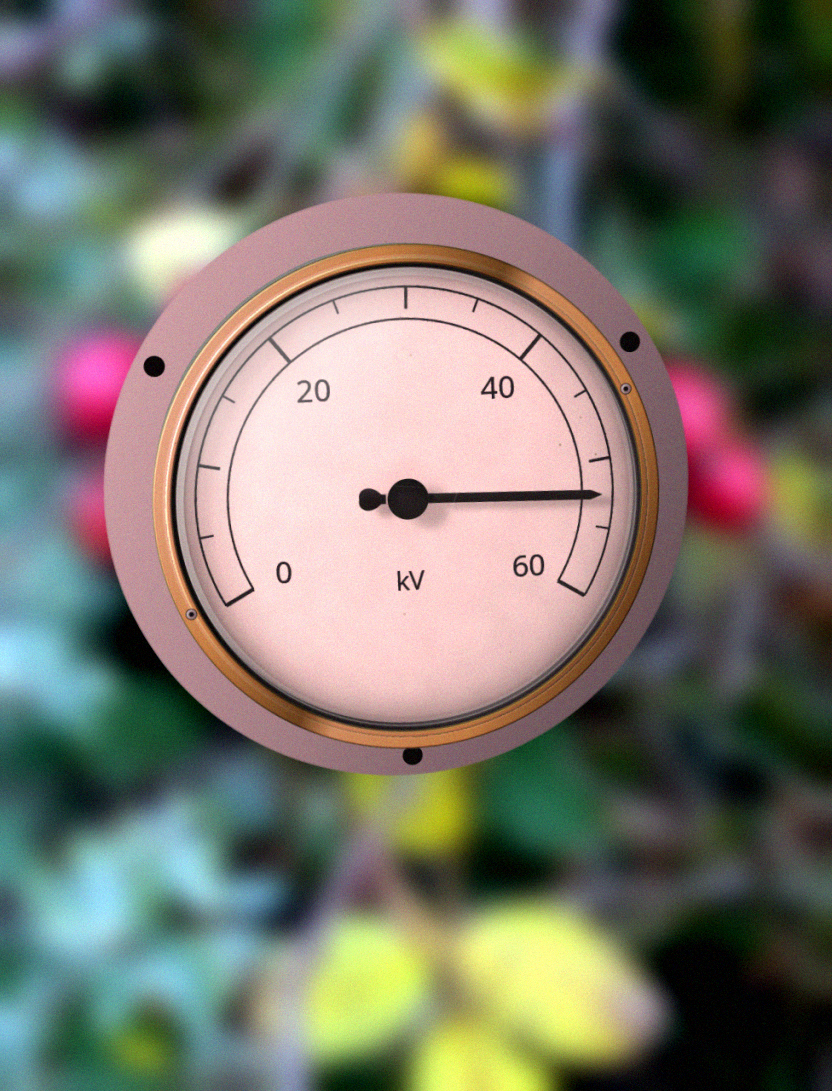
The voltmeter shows 52.5 kV
